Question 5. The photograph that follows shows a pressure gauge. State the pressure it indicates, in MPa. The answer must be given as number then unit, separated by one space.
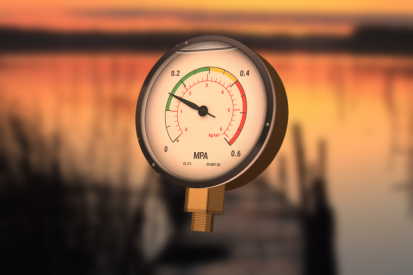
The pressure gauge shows 0.15 MPa
